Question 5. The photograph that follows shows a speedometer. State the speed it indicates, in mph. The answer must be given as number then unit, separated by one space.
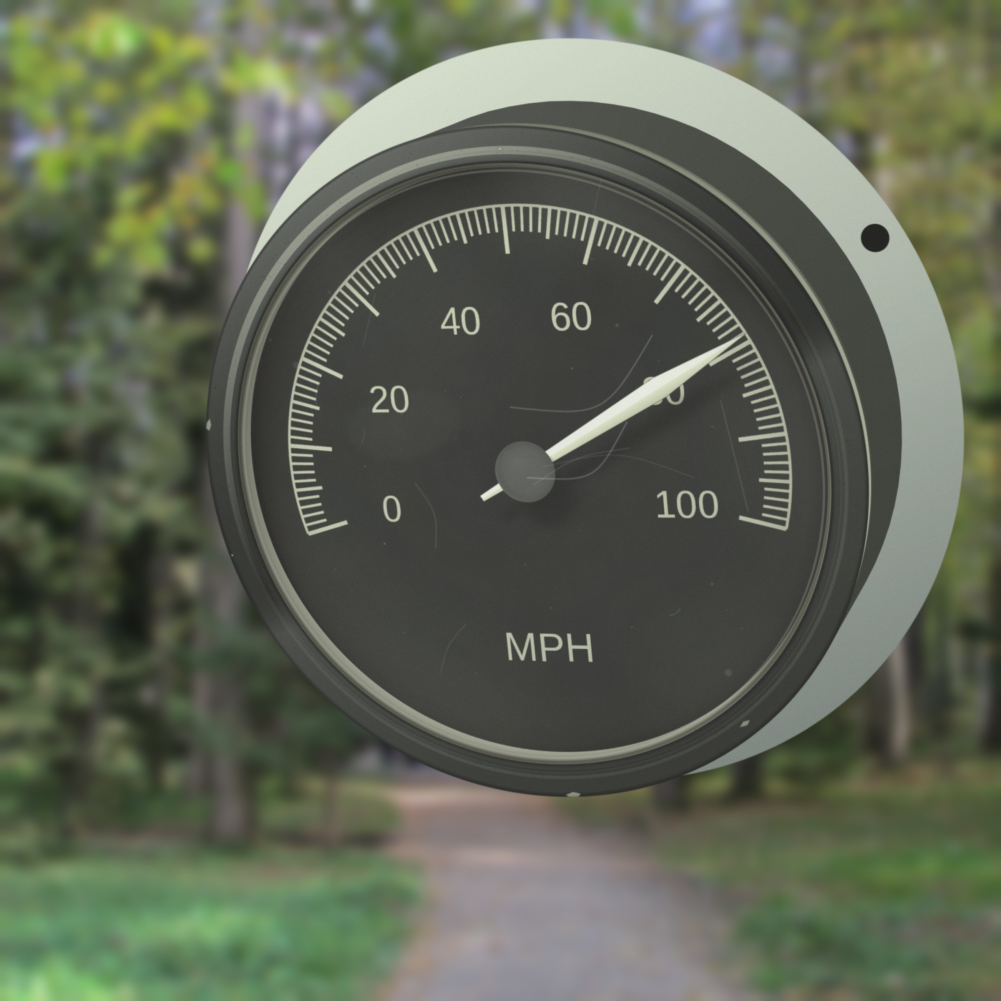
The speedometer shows 79 mph
